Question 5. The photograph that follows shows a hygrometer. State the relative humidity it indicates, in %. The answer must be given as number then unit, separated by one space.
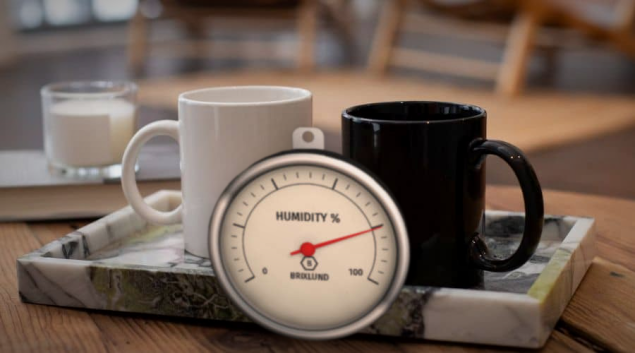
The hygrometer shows 80 %
